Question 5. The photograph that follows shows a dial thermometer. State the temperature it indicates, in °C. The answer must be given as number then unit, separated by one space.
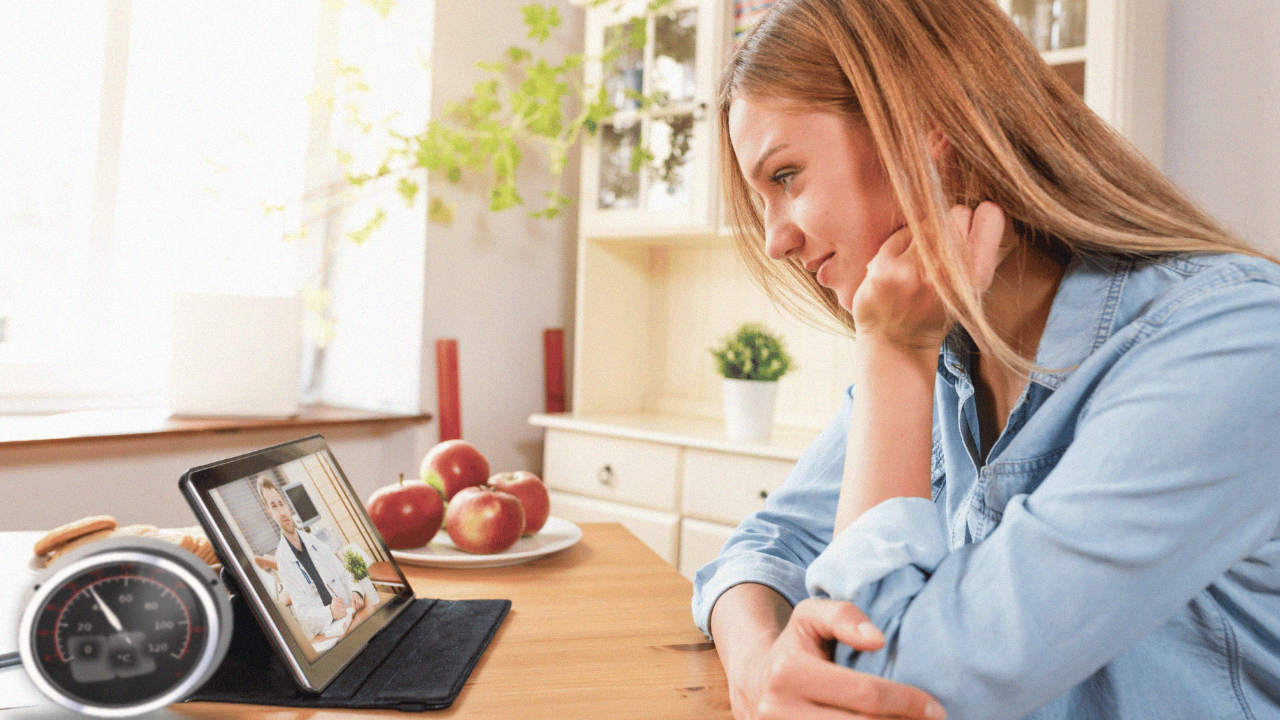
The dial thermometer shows 44 °C
